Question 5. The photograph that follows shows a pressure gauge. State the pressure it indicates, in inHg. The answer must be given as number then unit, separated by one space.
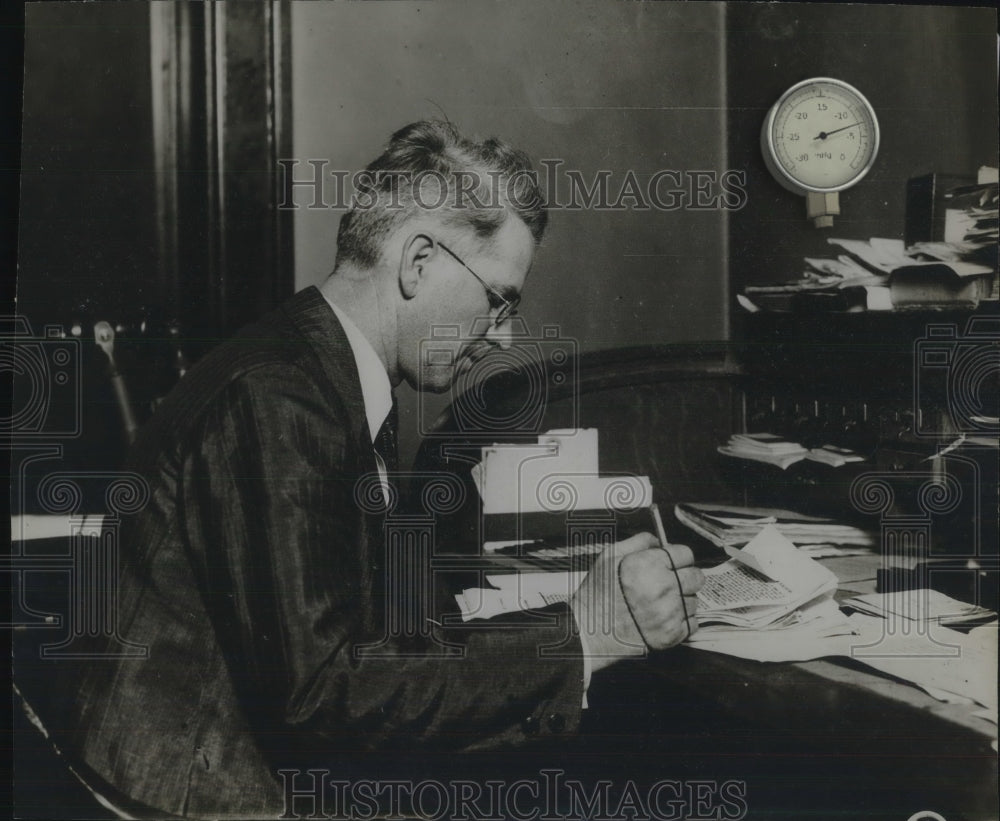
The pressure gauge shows -7 inHg
